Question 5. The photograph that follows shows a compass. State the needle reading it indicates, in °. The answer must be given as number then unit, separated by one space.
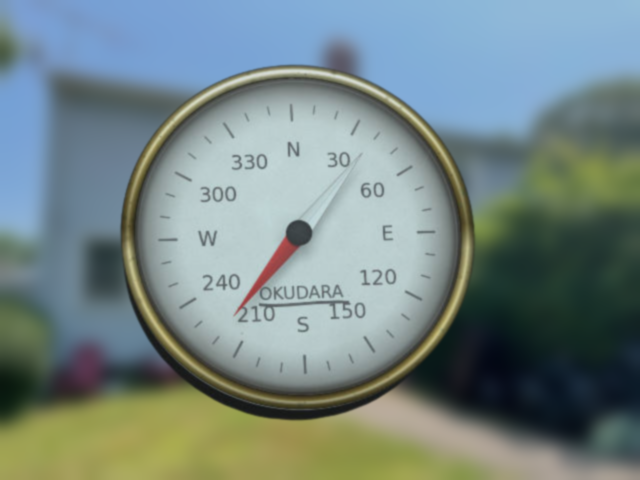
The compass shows 220 °
